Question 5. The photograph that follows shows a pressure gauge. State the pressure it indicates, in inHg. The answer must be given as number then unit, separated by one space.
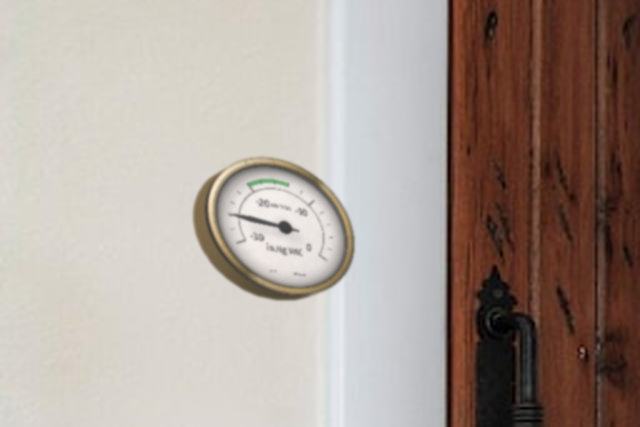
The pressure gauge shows -26 inHg
